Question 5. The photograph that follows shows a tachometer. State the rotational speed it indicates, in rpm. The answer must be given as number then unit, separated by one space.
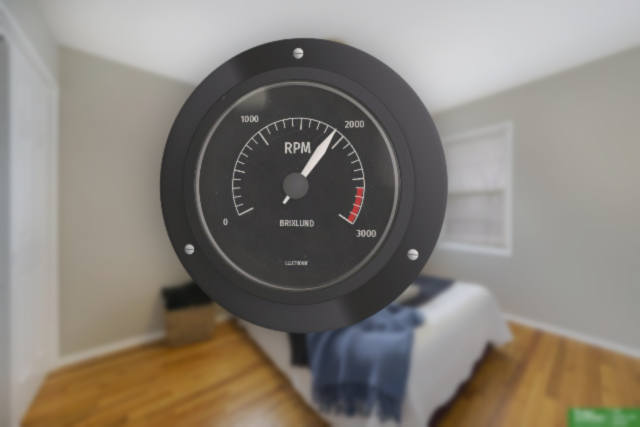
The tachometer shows 1900 rpm
